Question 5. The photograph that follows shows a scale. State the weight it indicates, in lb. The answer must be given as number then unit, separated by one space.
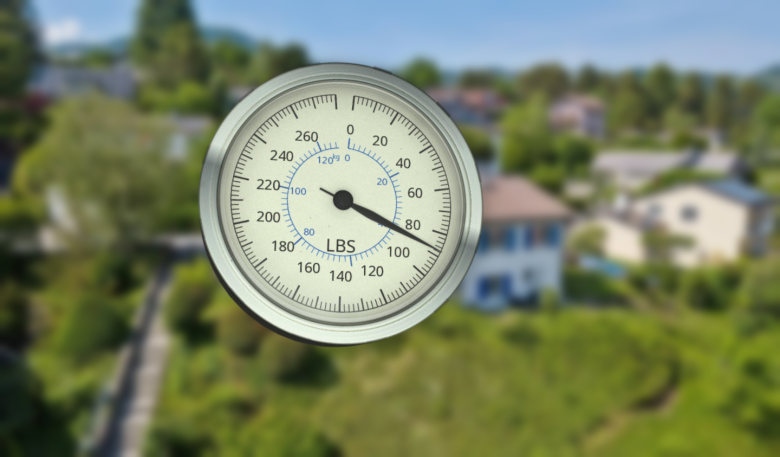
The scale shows 88 lb
